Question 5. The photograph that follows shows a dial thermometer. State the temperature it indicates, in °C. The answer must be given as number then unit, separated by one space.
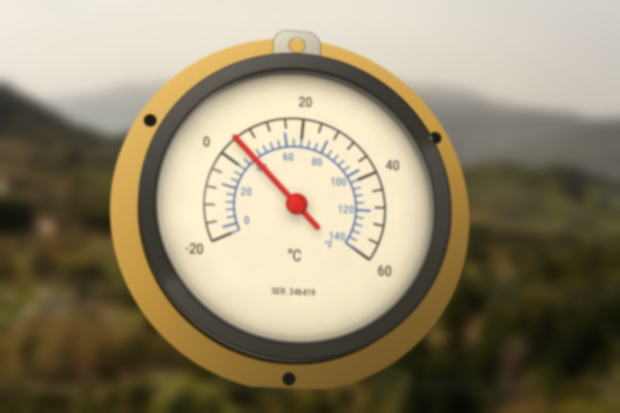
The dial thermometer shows 4 °C
